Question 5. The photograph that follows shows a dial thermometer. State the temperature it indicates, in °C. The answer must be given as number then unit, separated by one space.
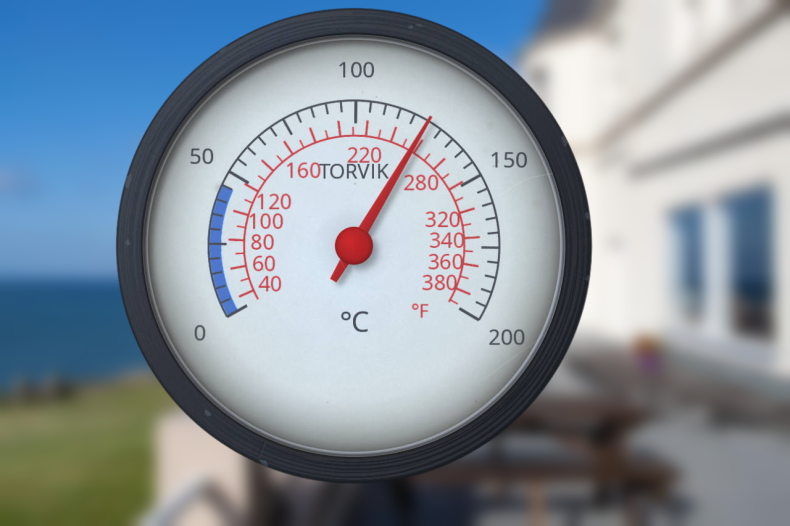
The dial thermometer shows 125 °C
